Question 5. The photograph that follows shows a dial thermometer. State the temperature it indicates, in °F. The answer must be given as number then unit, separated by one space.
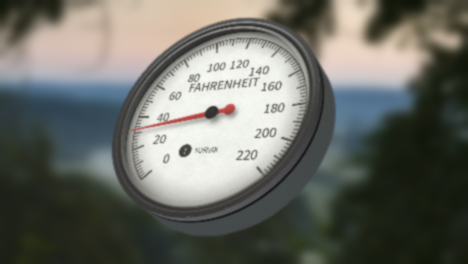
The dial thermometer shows 30 °F
